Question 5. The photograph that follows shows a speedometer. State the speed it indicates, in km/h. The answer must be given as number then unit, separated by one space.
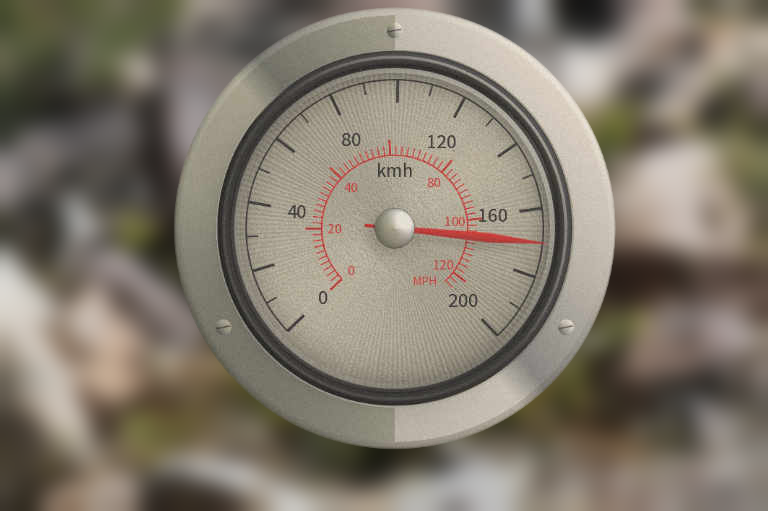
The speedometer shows 170 km/h
